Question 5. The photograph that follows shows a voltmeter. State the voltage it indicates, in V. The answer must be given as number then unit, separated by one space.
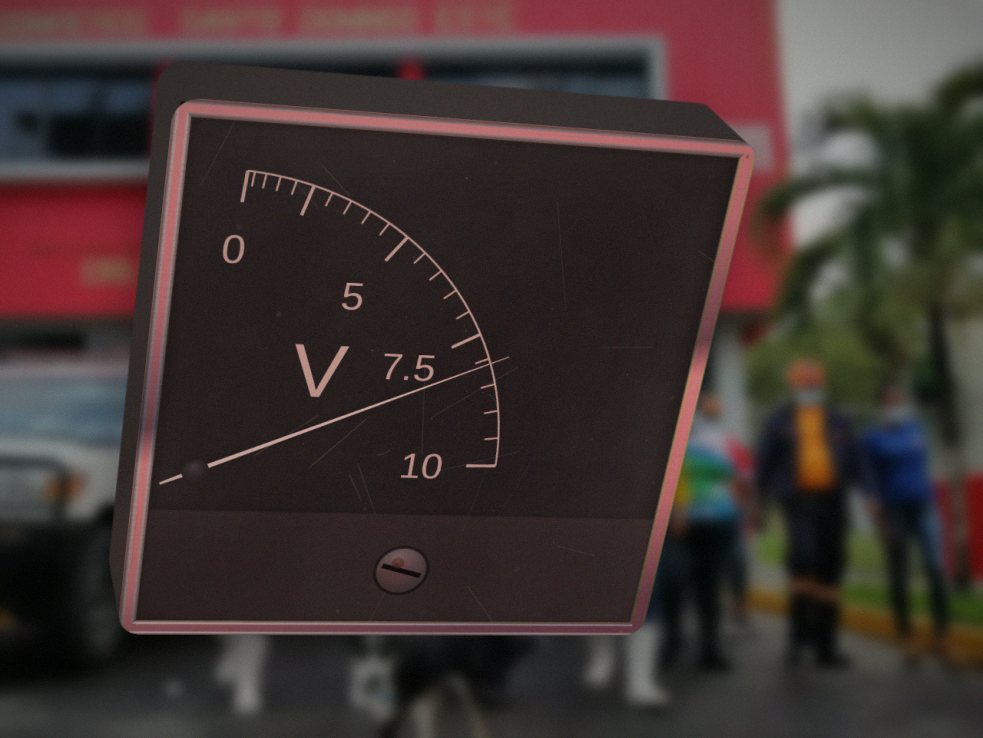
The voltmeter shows 8 V
